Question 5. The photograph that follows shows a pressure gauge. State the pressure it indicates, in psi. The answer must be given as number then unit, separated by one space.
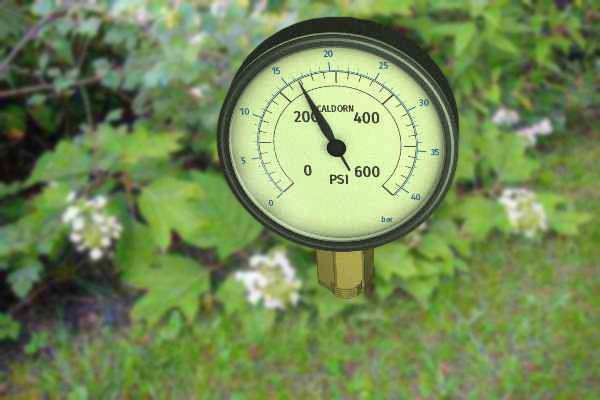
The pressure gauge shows 240 psi
